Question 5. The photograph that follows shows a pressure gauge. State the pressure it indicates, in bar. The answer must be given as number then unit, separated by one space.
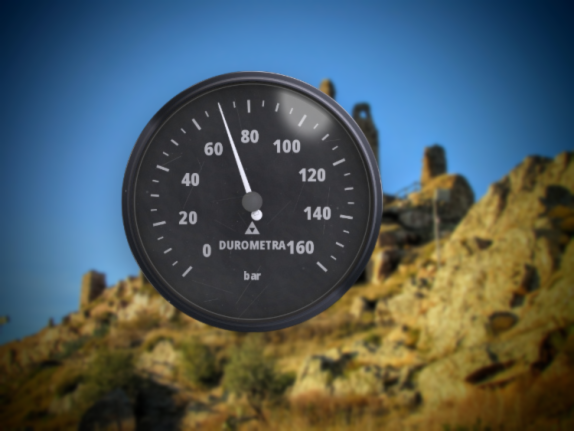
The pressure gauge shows 70 bar
